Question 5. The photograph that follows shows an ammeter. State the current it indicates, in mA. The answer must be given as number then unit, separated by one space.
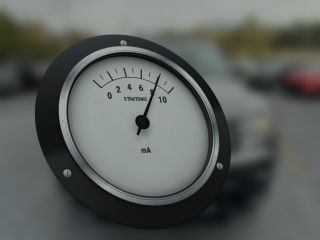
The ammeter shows 8 mA
